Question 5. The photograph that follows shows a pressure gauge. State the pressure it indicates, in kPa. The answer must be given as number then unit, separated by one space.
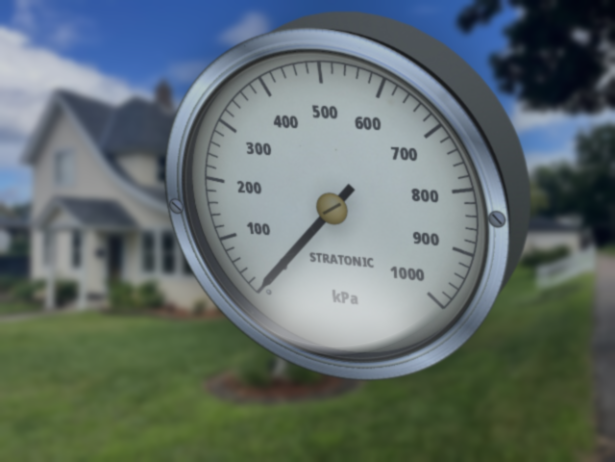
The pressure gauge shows 0 kPa
